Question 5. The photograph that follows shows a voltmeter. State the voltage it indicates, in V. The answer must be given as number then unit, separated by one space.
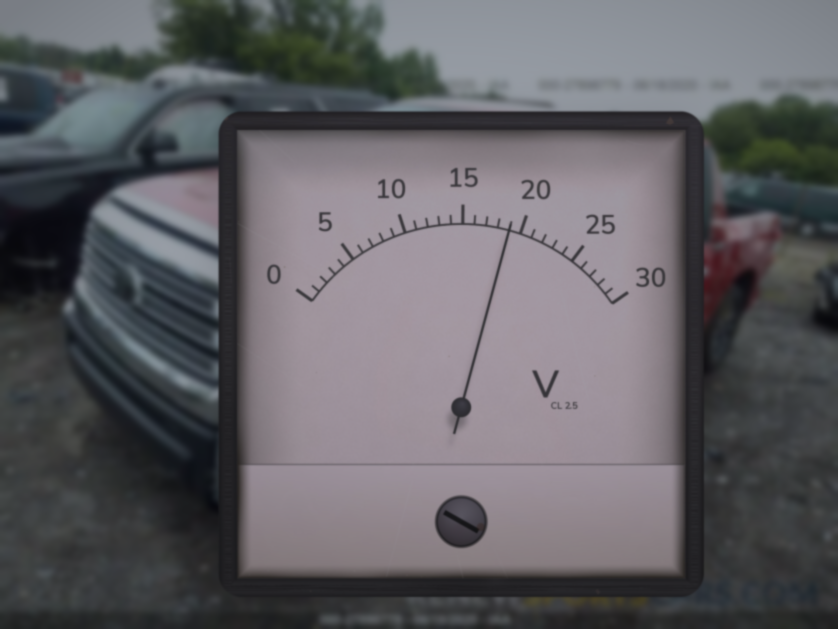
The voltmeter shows 19 V
